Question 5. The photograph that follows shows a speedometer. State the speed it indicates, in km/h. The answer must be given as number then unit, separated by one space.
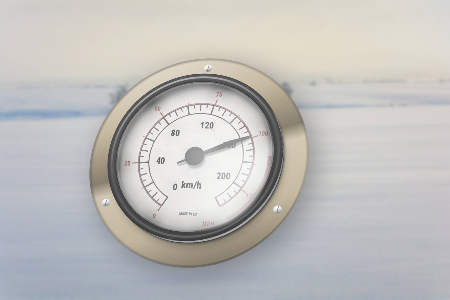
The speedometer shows 160 km/h
